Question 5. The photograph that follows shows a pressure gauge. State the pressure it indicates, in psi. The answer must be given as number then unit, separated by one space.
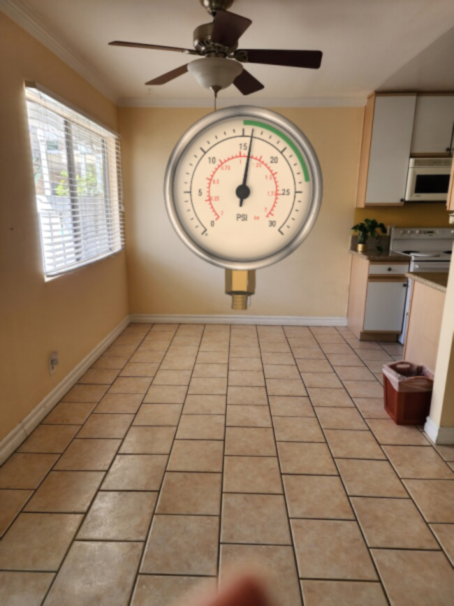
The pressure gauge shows 16 psi
